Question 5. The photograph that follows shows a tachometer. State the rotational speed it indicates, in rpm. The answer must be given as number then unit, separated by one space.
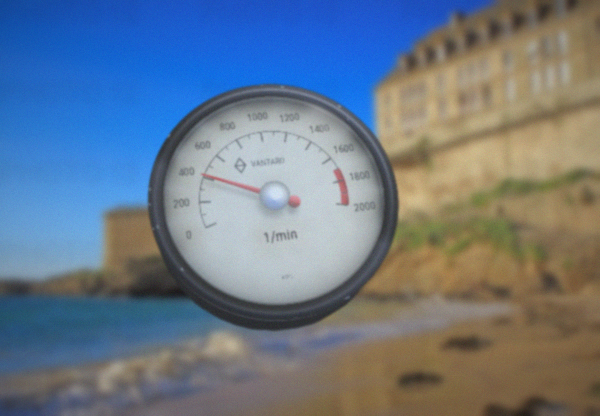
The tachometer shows 400 rpm
